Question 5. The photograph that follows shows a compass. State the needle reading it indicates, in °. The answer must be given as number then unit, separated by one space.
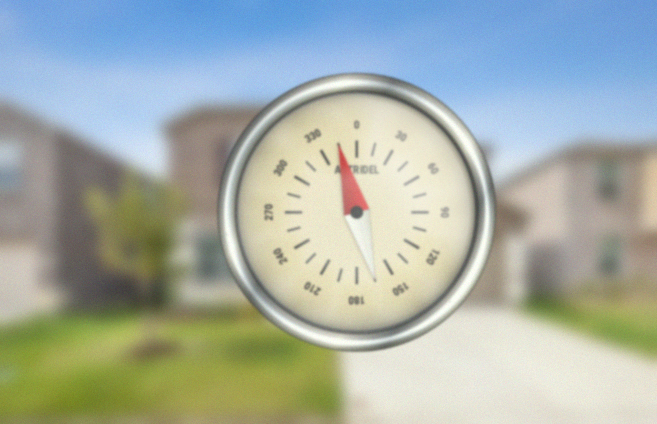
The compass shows 345 °
